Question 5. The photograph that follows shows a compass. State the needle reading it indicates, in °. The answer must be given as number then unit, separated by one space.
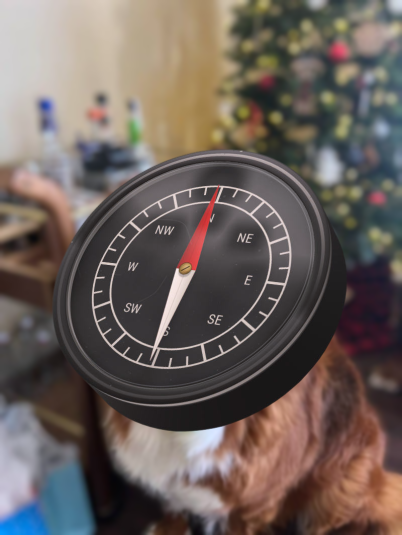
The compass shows 0 °
